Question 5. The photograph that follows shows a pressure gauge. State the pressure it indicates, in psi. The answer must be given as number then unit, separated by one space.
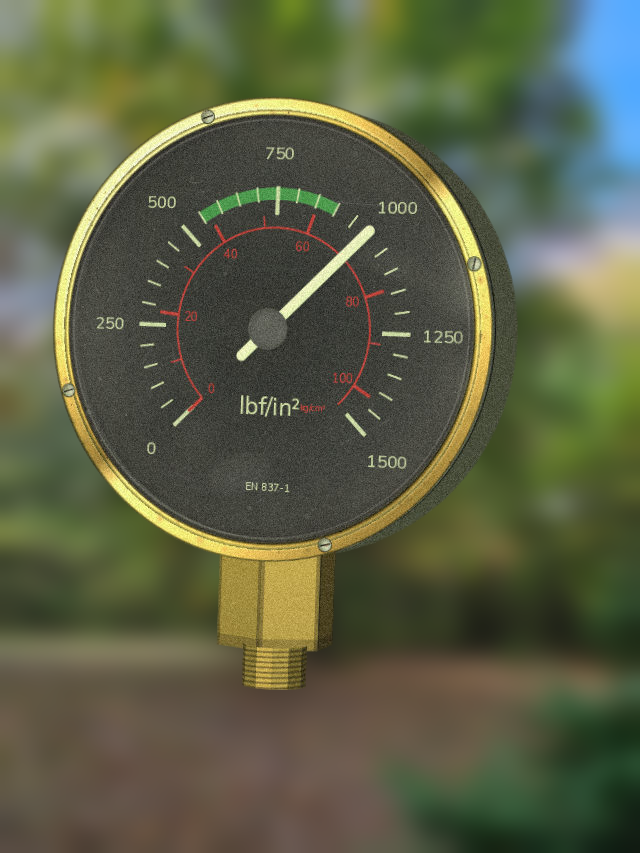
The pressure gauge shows 1000 psi
